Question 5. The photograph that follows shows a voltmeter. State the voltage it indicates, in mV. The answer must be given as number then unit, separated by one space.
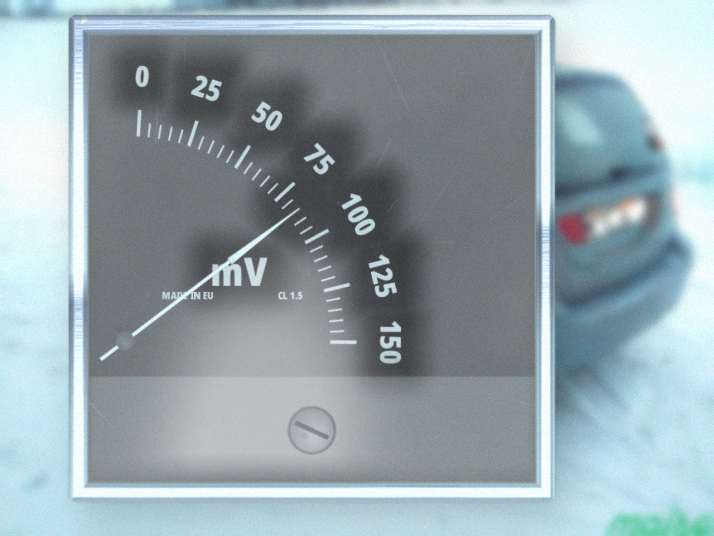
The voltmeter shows 85 mV
